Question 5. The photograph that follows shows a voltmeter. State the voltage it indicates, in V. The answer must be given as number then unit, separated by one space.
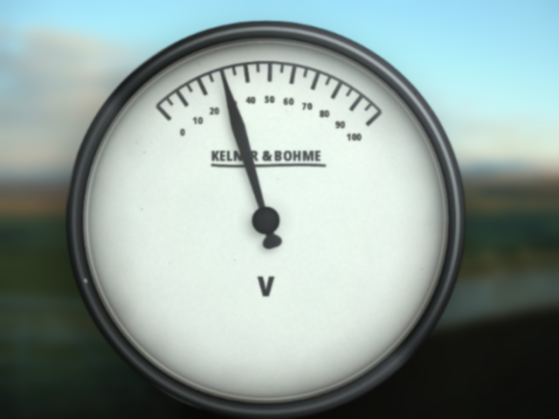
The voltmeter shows 30 V
